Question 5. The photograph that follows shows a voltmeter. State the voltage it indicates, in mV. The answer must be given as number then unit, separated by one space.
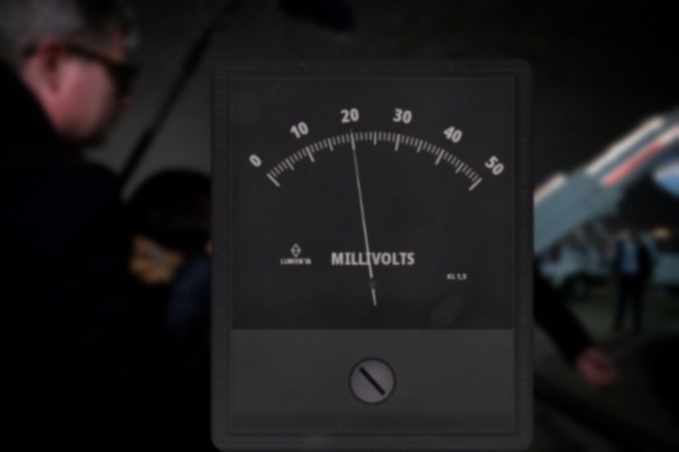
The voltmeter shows 20 mV
